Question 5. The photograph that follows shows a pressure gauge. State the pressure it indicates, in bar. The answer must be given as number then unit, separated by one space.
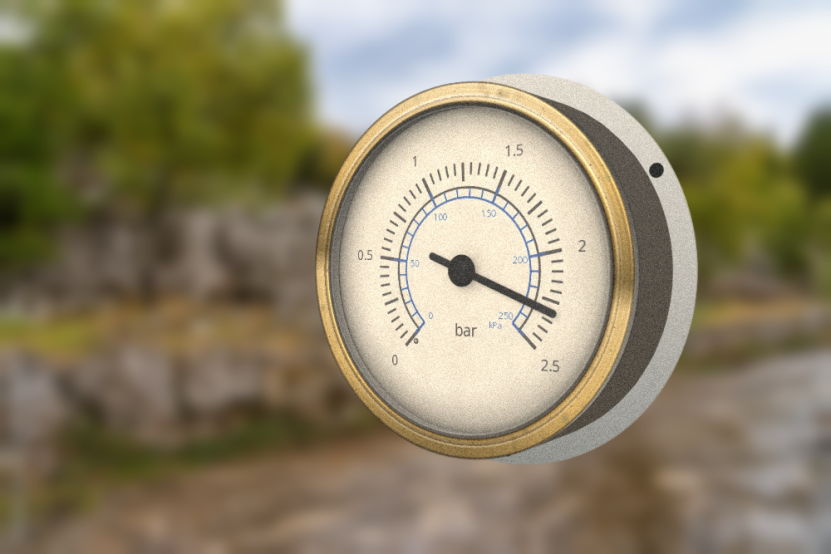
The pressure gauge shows 2.3 bar
